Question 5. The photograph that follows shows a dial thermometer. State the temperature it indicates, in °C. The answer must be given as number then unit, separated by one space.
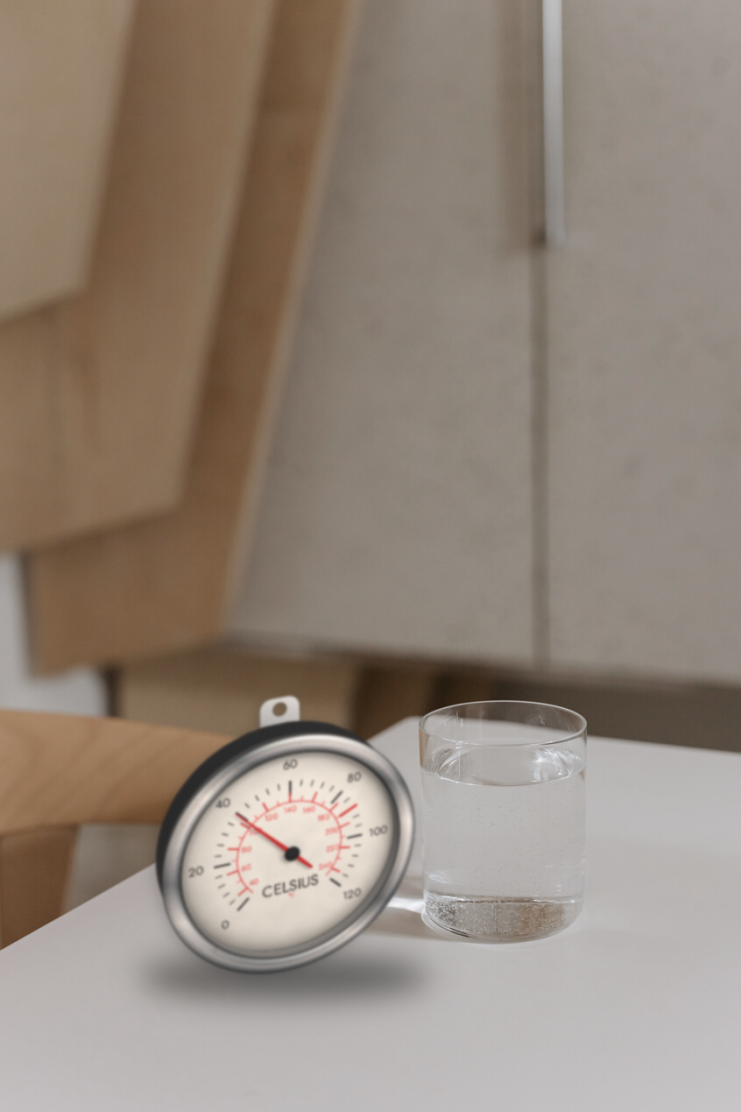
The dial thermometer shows 40 °C
